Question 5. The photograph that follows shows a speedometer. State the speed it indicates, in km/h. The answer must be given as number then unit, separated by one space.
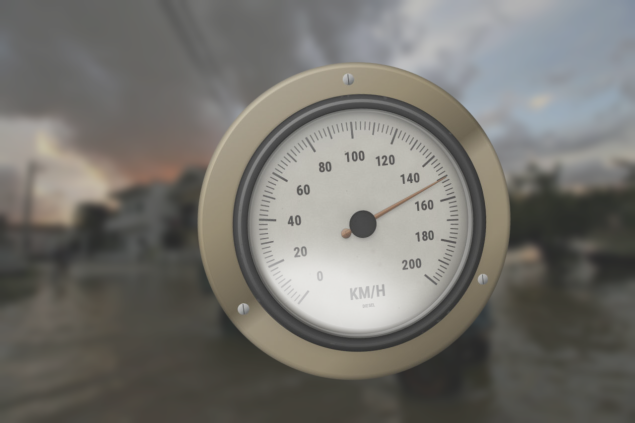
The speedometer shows 150 km/h
